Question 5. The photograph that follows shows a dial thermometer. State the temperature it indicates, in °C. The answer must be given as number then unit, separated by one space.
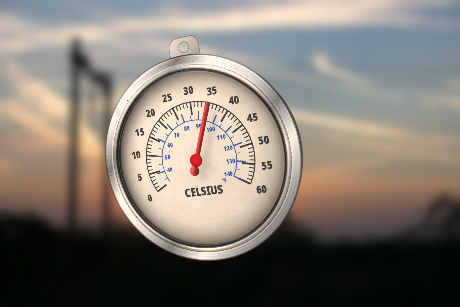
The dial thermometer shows 35 °C
